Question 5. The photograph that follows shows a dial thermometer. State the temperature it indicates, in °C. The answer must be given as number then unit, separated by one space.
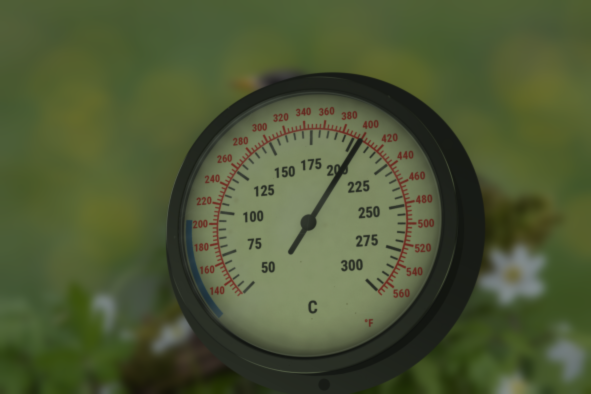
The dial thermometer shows 205 °C
